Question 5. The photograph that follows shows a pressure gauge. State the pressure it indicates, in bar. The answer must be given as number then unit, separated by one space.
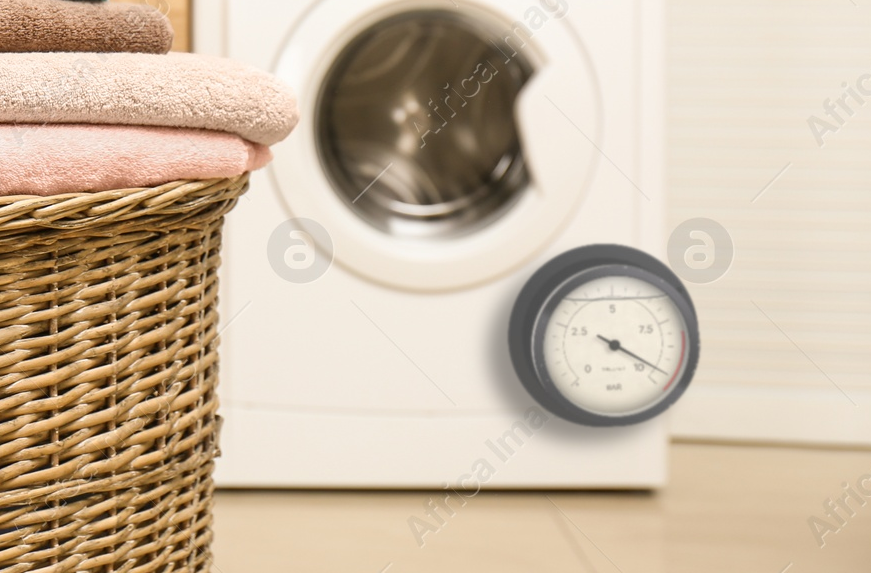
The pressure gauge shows 9.5 bar
